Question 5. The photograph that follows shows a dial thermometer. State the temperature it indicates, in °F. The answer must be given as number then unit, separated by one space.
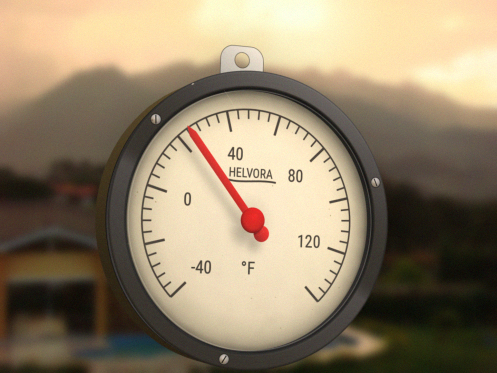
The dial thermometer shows 24 °F
